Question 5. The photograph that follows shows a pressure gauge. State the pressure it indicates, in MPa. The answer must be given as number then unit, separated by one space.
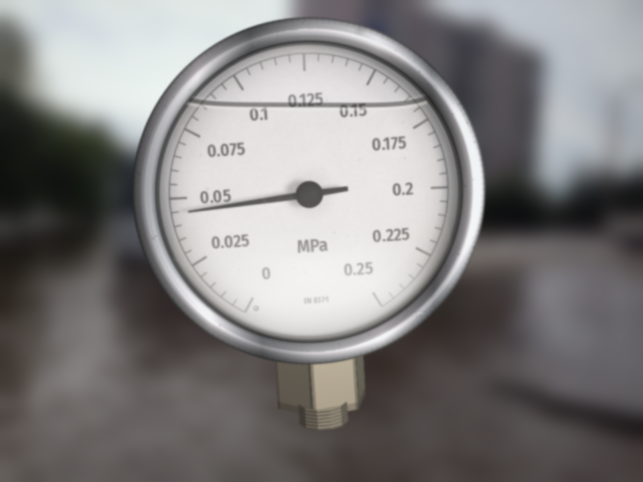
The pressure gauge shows 0.045 MPa
